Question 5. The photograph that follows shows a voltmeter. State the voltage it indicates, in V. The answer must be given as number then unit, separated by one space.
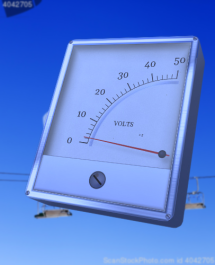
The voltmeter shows 2 V
